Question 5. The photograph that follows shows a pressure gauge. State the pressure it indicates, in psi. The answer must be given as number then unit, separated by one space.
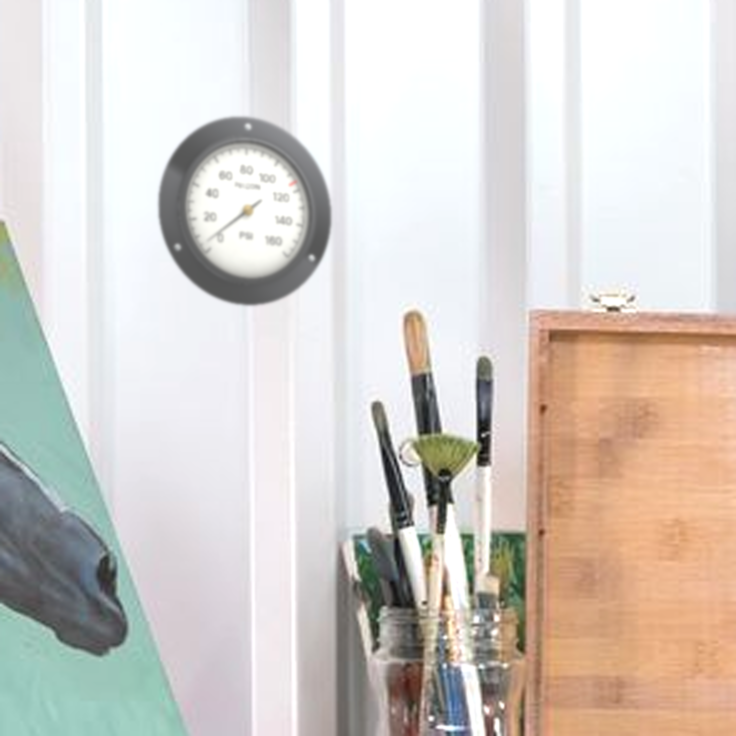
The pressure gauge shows 5 psi
